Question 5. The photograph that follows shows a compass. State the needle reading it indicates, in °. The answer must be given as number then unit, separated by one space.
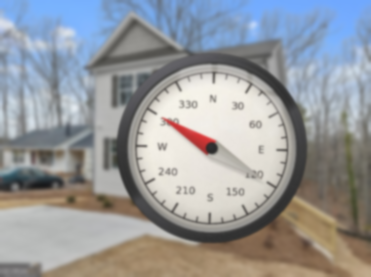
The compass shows 300 °
